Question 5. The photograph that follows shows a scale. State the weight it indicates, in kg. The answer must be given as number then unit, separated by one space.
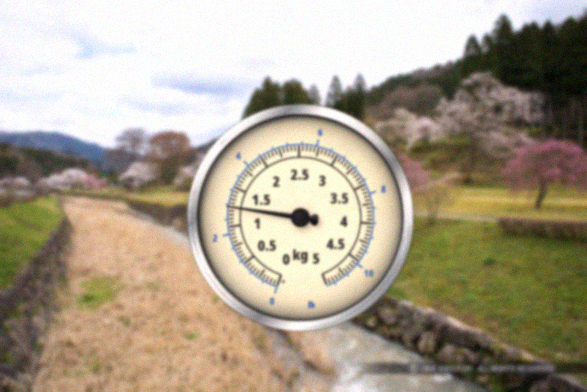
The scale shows 1.25 kg
